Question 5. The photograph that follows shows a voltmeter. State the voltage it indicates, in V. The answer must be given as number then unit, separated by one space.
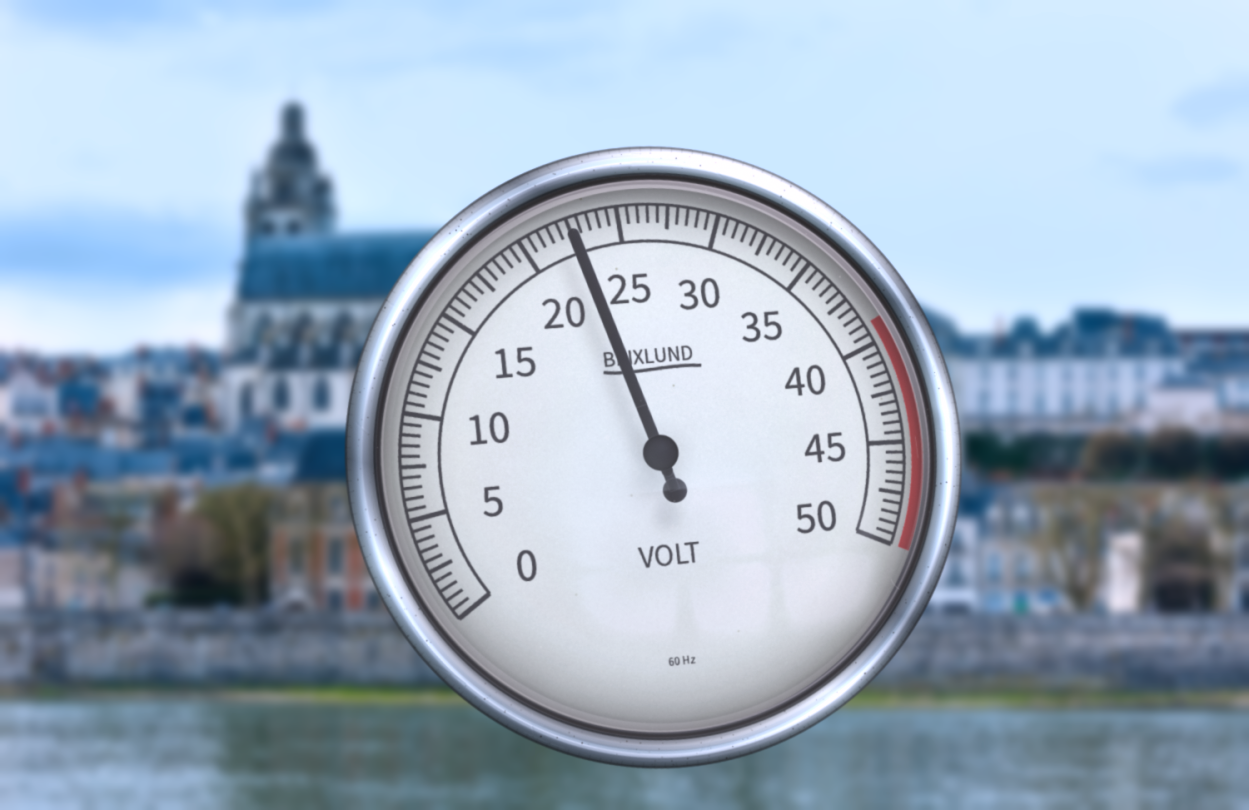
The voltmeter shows 22.5 V
